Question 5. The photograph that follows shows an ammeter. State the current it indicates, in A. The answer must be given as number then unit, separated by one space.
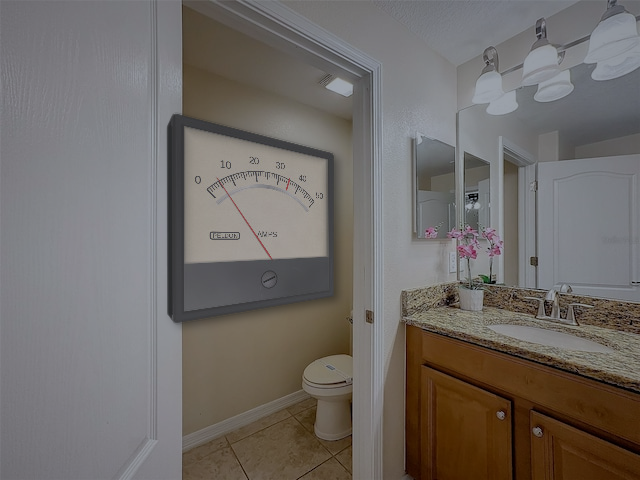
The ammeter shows 5 A
